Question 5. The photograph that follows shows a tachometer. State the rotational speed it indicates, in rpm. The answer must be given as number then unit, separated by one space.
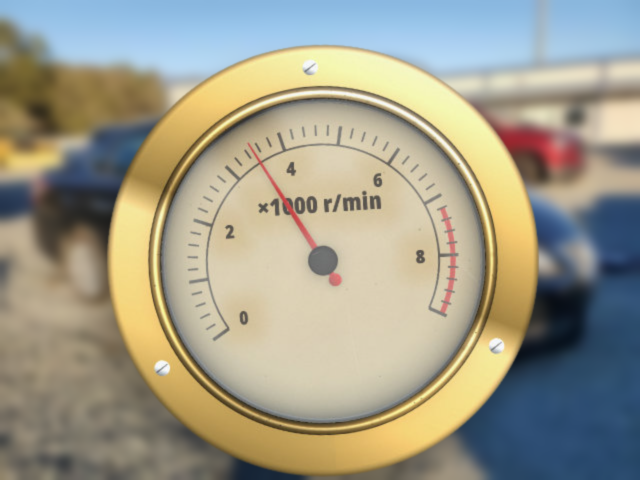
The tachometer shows 3500 rpm
